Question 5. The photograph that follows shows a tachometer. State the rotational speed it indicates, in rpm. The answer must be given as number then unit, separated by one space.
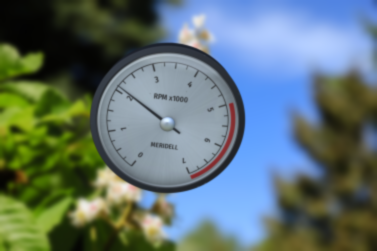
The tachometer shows 2125 rpm
